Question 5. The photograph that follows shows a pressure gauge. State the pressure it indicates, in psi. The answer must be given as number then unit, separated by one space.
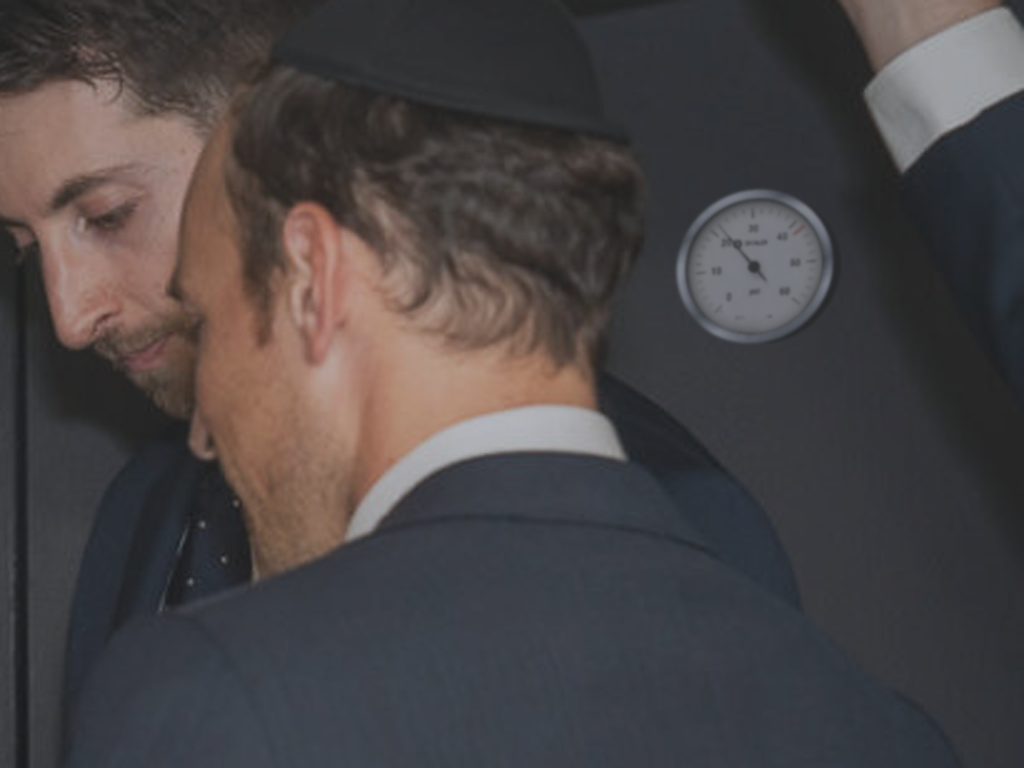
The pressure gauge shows 22 psi
